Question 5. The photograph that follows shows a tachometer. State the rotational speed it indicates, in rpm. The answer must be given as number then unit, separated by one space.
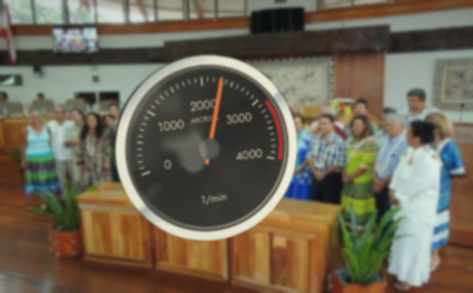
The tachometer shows 2300 rpm
